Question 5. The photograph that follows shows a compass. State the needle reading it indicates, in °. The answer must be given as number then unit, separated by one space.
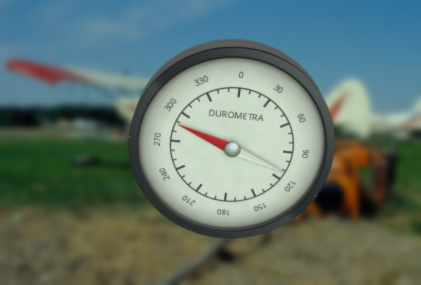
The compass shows 290 °
